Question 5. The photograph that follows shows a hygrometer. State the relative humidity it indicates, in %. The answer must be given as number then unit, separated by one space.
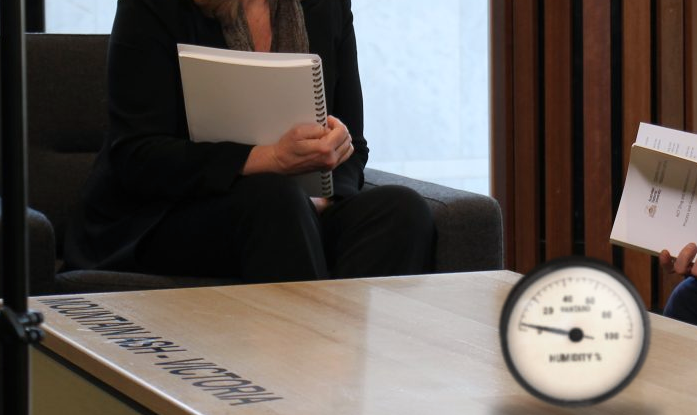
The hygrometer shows 4 %
